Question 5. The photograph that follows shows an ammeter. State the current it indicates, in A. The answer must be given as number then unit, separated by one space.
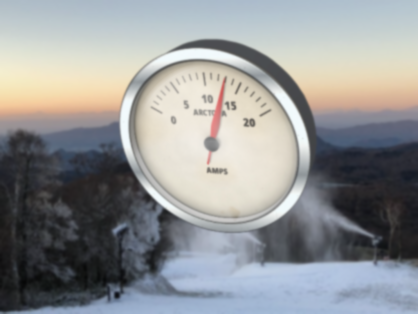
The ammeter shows 13 A
